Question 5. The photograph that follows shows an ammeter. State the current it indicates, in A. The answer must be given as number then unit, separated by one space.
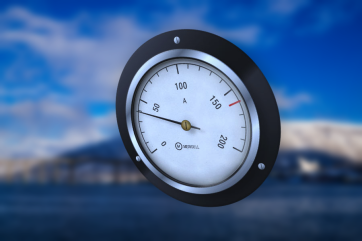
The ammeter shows 40 A
